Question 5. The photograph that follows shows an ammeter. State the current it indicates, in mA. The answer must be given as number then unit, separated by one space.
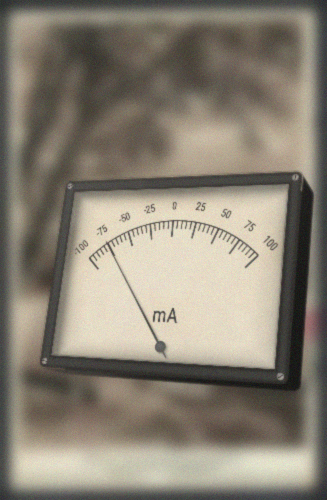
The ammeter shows -75 mA
